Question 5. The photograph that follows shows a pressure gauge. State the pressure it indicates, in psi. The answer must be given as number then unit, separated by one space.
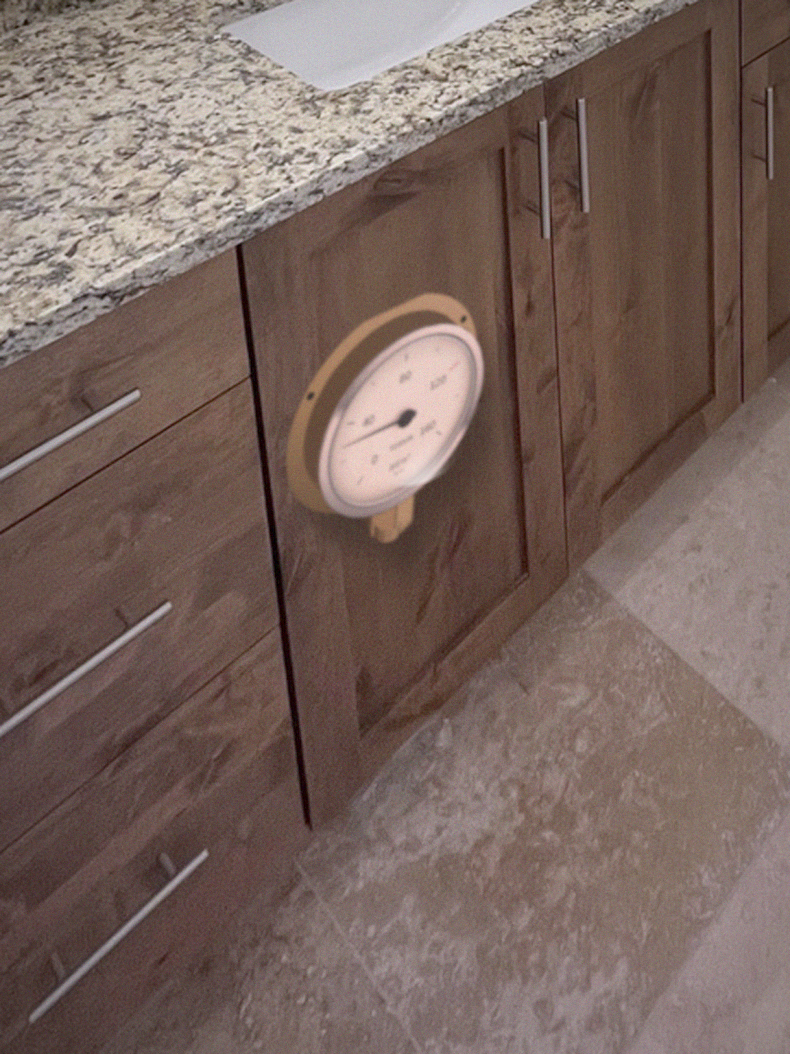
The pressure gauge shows 30 psi
